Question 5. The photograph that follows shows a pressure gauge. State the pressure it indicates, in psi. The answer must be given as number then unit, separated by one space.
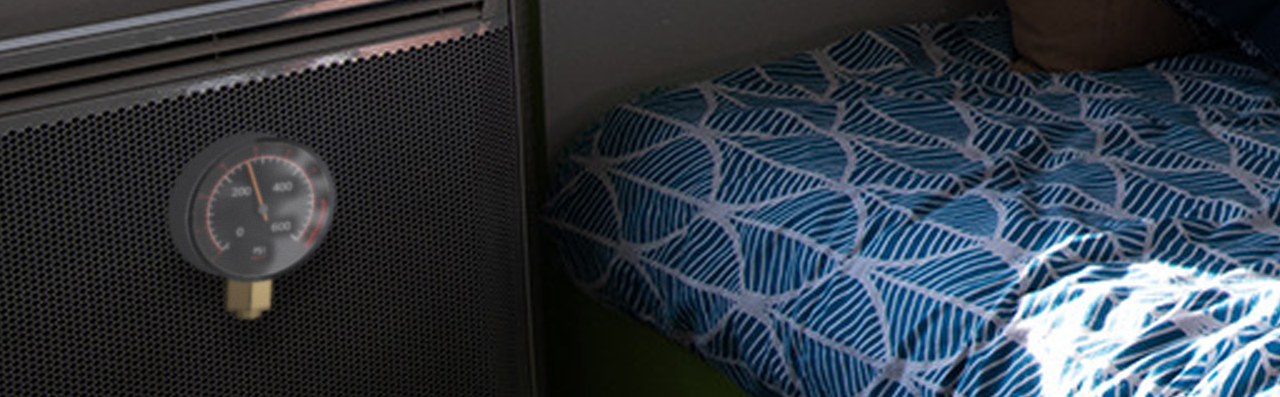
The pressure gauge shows 260 psi
